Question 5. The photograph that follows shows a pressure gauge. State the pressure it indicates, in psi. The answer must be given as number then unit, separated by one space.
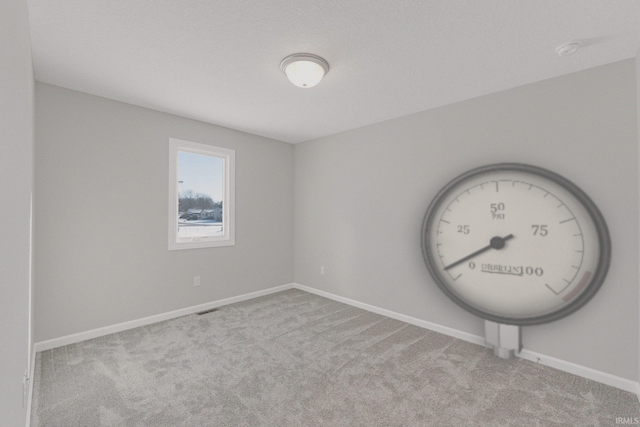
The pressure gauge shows 5 psi
